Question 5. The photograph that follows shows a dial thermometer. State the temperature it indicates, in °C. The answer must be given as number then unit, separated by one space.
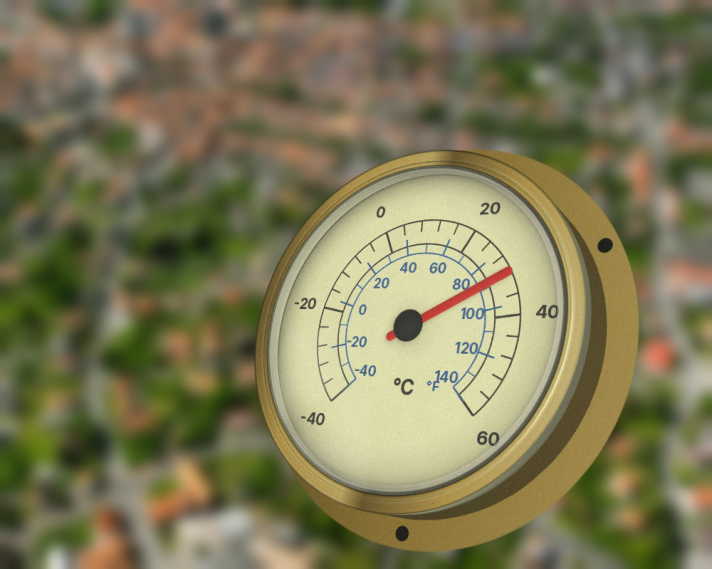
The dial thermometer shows 32 °C
